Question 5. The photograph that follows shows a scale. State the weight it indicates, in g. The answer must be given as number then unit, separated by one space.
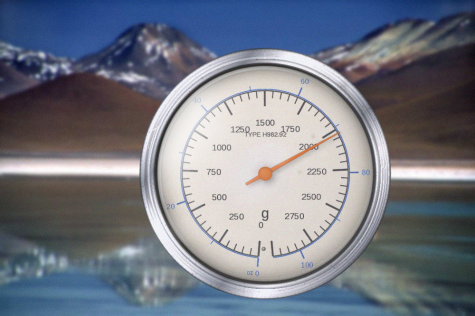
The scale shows 2025 g
